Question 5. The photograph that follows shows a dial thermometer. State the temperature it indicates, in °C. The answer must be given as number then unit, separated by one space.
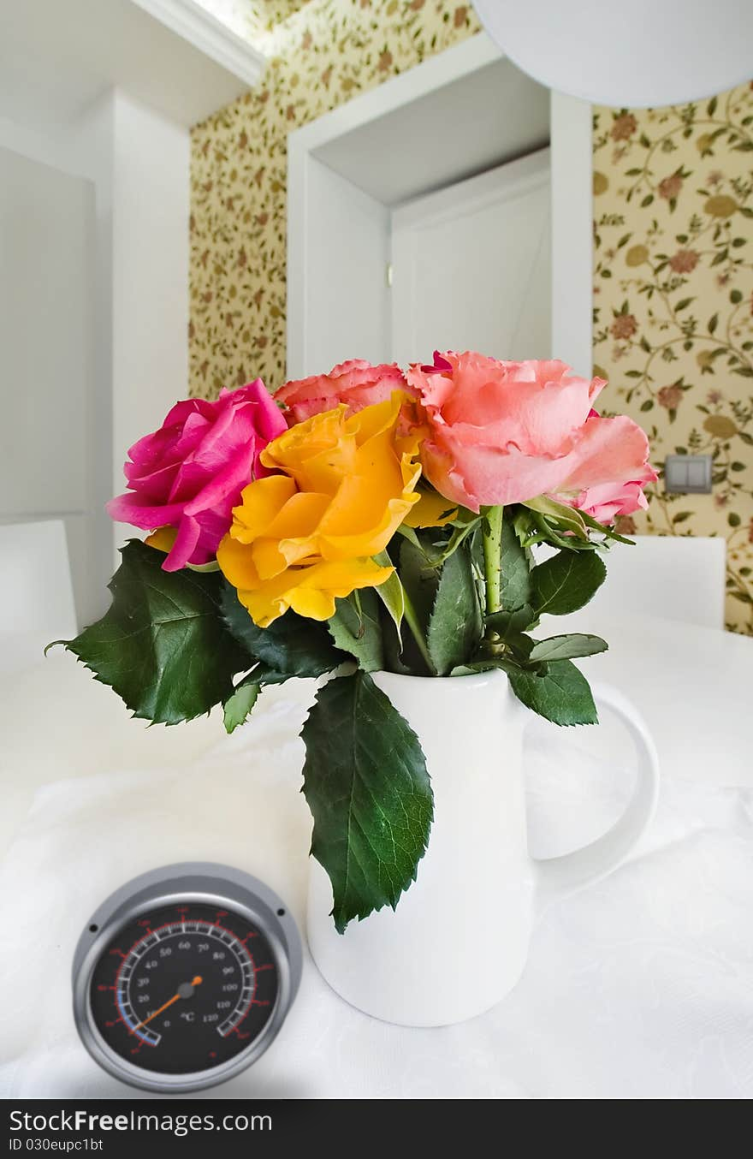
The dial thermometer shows 10 °C
